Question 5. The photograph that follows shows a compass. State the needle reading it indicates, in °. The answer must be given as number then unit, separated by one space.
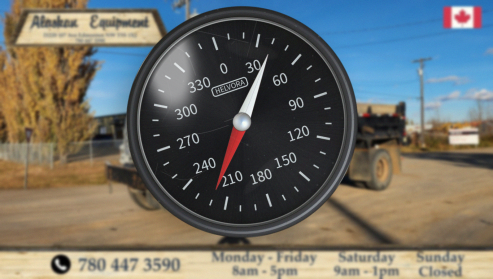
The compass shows 220 °
